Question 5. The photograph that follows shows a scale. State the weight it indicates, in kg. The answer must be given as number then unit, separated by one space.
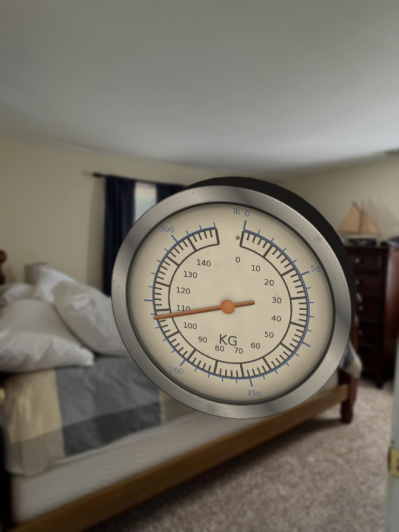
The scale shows 108 kg
